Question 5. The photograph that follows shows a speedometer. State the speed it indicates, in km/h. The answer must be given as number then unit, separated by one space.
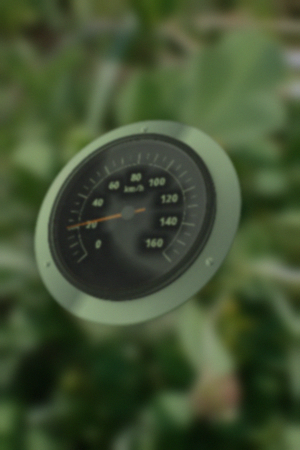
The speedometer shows 20 km/h
